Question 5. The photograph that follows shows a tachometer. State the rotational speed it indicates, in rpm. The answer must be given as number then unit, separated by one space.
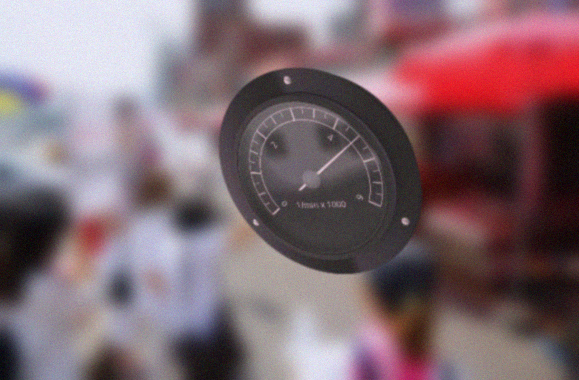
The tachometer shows 4500 rpm
